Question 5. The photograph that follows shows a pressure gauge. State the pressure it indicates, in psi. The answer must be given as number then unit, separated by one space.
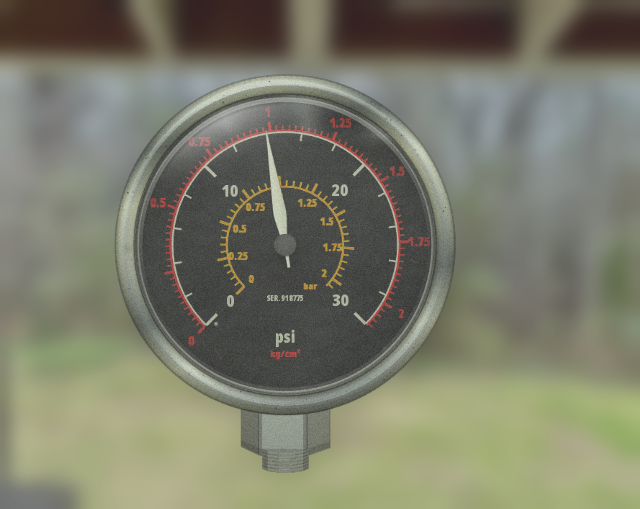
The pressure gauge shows 14 psi
